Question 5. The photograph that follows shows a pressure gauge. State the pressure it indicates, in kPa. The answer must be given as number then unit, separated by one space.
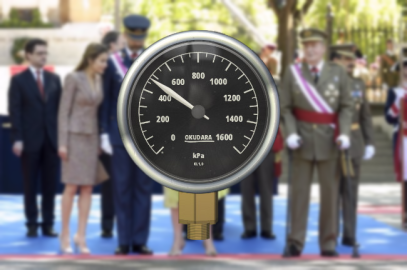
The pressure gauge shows 475 kPa
